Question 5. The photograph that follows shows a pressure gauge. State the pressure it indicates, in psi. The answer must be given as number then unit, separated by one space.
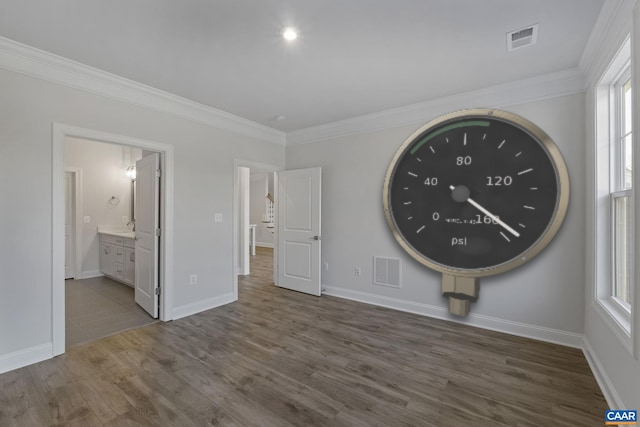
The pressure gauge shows 155 psi
